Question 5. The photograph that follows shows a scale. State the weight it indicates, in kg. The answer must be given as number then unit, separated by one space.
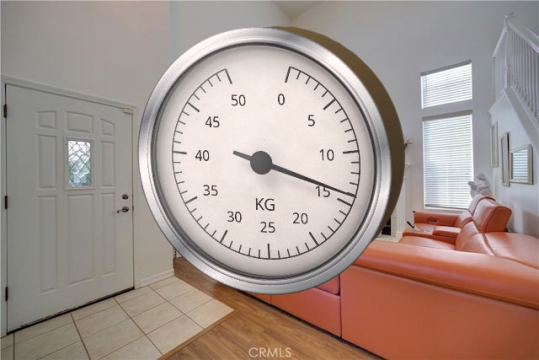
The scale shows 14 kg
